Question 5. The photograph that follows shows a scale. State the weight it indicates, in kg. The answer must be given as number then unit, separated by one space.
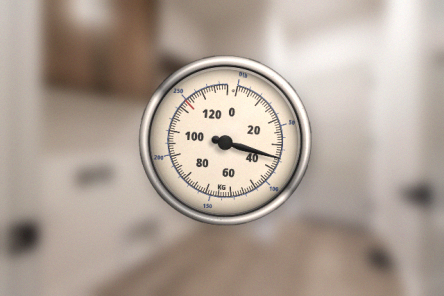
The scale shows 35 kg
